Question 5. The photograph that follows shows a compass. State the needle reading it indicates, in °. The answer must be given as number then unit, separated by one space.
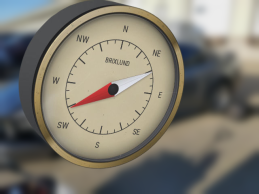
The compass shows 240 °
